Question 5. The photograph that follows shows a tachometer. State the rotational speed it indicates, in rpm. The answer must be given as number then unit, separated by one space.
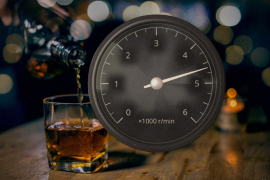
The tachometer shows 4625 rpm
